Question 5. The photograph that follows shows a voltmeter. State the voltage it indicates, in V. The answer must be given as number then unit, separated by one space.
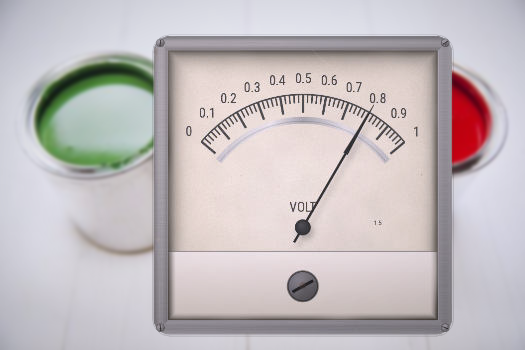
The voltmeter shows 0.8 V
